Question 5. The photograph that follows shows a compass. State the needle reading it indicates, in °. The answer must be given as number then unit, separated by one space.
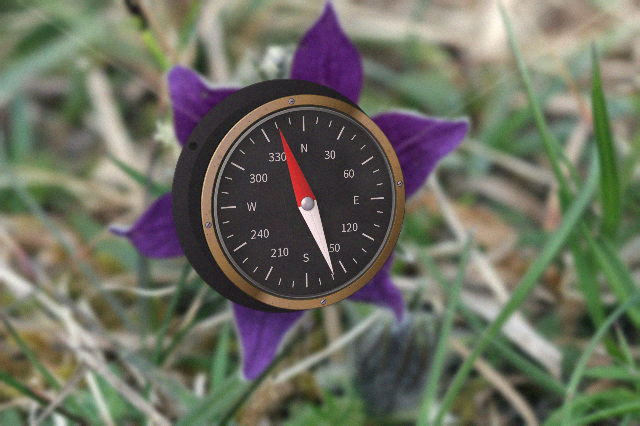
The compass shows 340 °
